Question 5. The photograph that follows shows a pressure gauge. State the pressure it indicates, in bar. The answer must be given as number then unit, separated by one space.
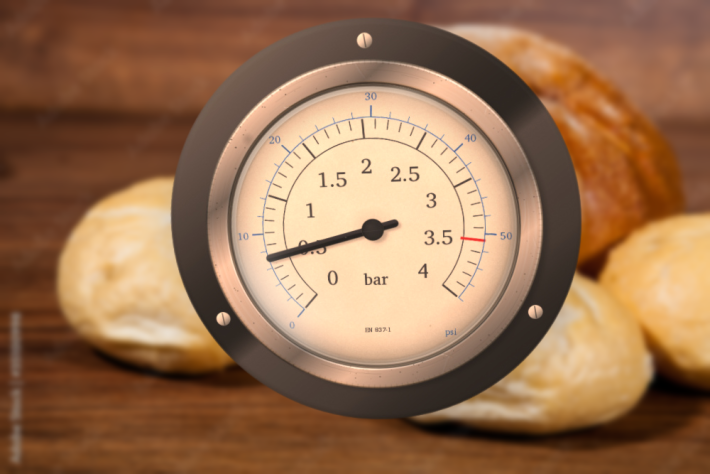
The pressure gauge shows 0.5 bar
